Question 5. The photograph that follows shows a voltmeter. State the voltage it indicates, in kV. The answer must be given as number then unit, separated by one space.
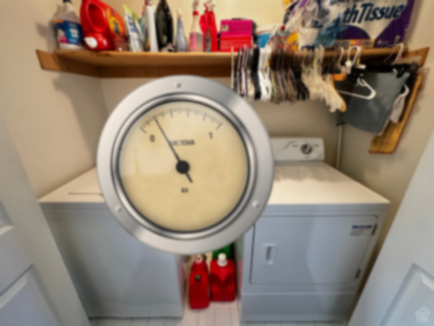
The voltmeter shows 0.2 kV
